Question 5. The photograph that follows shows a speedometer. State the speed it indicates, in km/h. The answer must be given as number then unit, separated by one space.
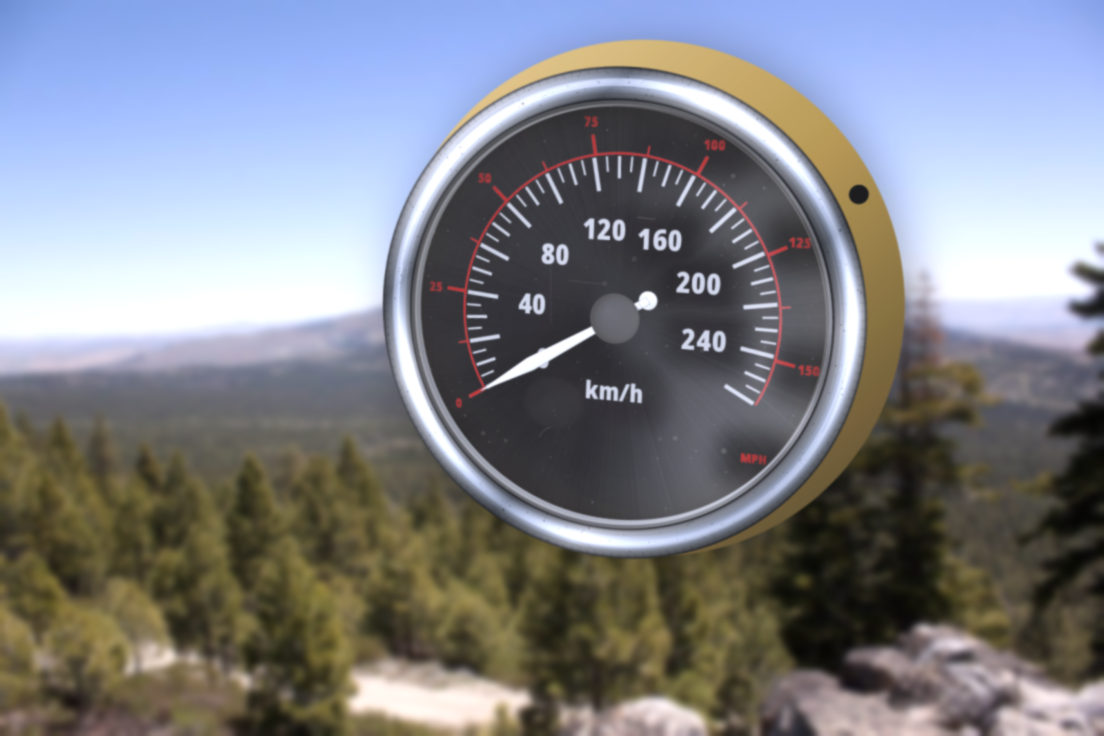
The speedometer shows 0 km/h
